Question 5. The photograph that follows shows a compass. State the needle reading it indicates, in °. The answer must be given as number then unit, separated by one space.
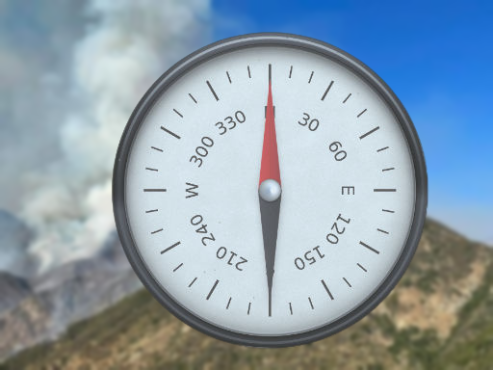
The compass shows 0 °
